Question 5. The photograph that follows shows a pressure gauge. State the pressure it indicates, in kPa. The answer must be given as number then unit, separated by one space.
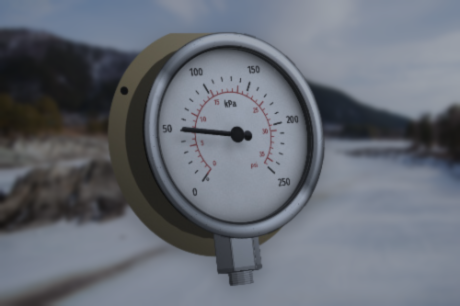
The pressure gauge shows 50 kPa
